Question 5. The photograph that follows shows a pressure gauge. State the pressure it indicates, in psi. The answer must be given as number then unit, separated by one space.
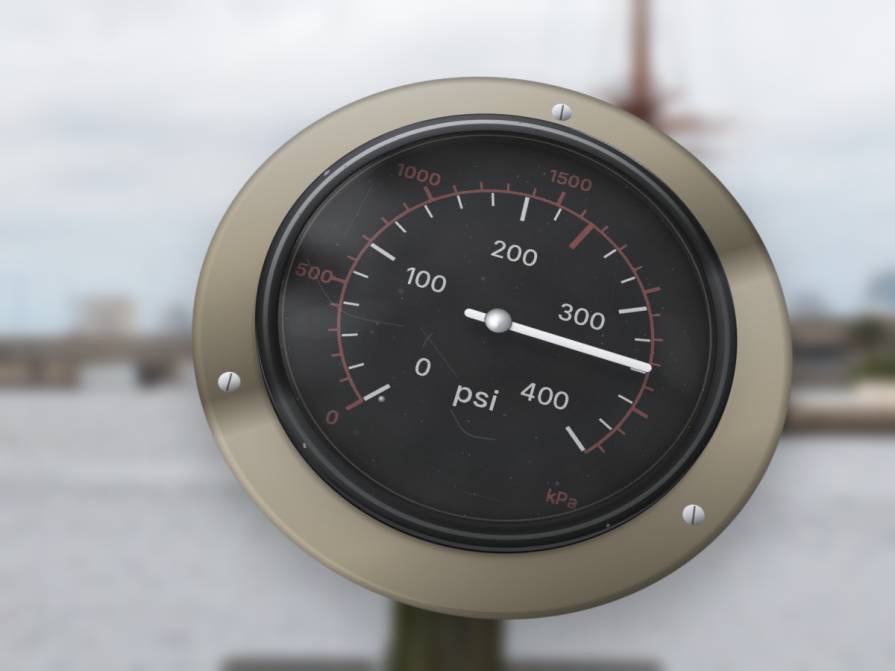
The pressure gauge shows 340 psi
